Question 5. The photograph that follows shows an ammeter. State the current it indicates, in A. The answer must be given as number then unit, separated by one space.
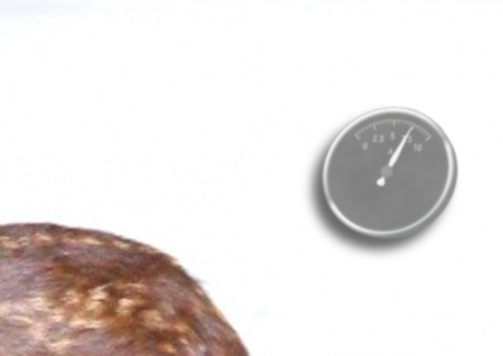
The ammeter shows 7.5 A
